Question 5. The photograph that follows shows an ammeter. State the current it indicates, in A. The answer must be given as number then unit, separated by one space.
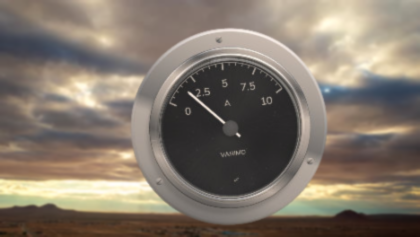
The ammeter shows 1.5 A
